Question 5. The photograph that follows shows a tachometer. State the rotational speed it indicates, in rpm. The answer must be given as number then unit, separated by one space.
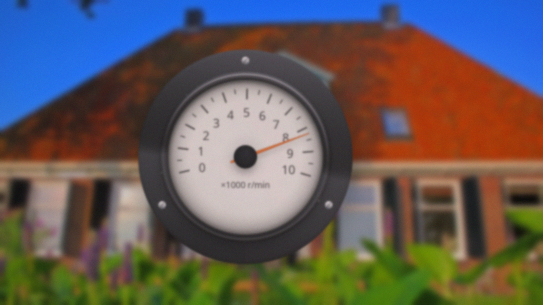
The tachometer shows 8250 rpm
